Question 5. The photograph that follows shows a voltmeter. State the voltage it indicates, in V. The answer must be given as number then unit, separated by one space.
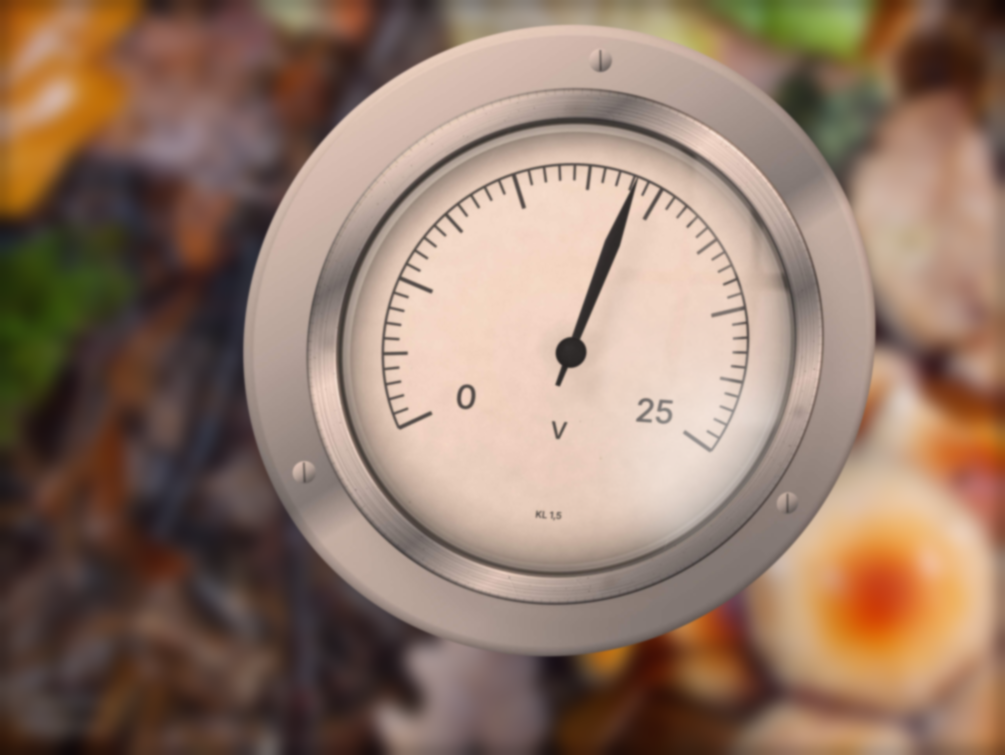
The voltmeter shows 14 V
